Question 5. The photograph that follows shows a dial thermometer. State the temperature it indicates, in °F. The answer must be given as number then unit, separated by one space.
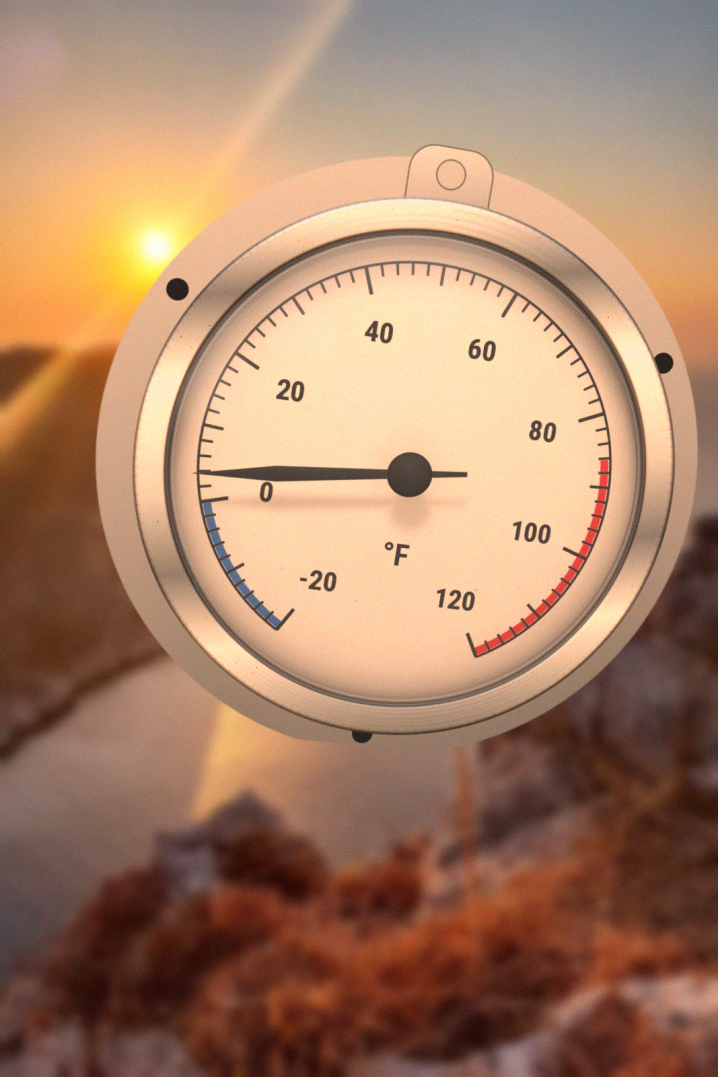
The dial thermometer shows 4 °F
